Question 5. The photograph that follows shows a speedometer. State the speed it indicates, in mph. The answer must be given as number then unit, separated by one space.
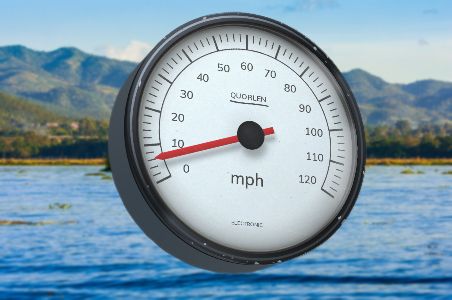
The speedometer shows 6 mph
